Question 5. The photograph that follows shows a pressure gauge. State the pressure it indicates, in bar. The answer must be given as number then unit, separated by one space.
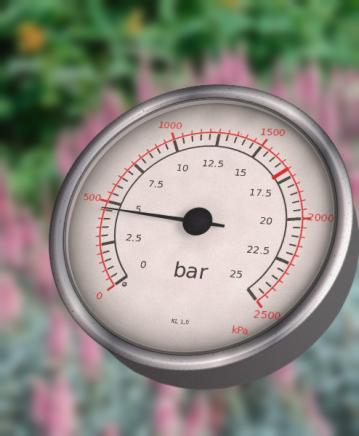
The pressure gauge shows 4.5 bar
